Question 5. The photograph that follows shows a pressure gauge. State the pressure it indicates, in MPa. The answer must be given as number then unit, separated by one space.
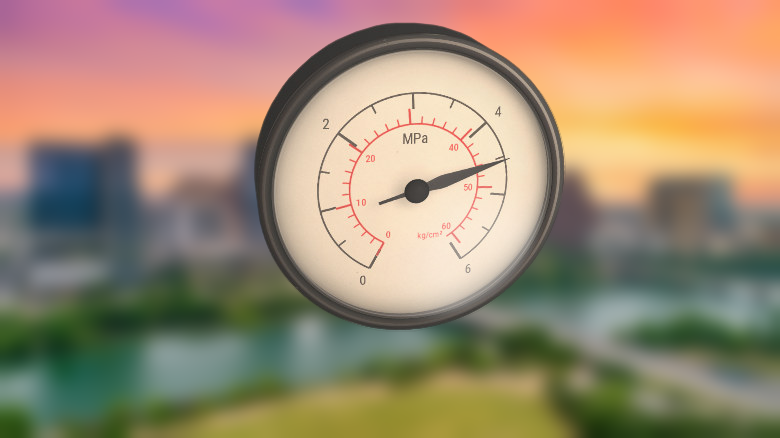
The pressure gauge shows 4.5 MPa
